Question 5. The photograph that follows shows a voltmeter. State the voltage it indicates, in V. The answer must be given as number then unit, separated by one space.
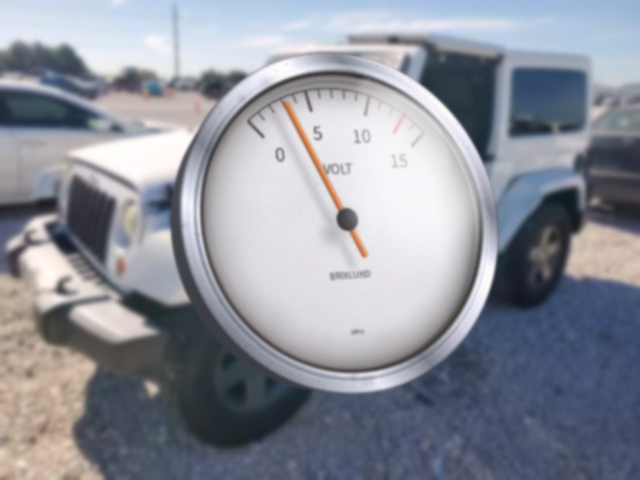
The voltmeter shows 3 V
